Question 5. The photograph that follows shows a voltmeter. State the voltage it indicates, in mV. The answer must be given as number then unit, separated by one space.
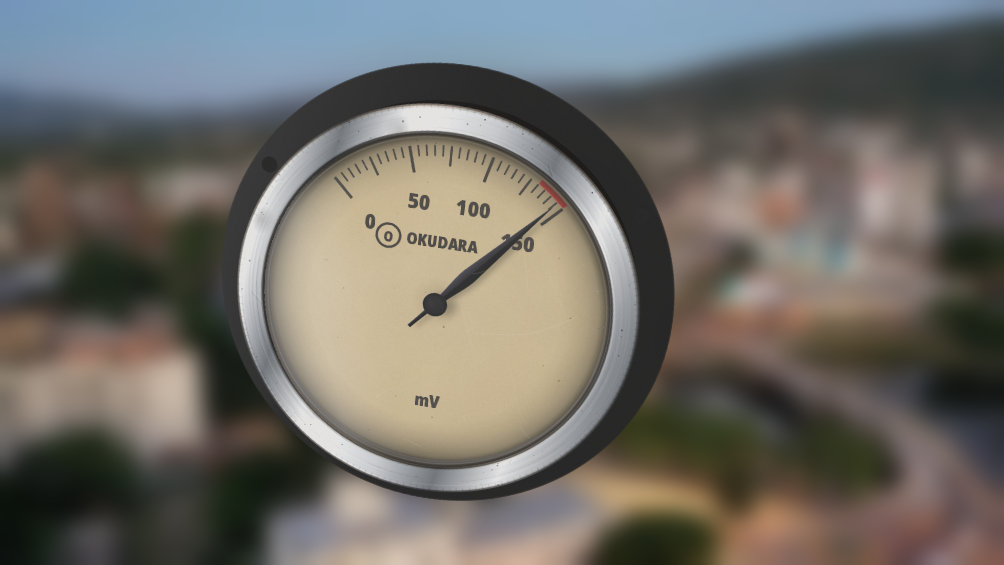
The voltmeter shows 145 mV
